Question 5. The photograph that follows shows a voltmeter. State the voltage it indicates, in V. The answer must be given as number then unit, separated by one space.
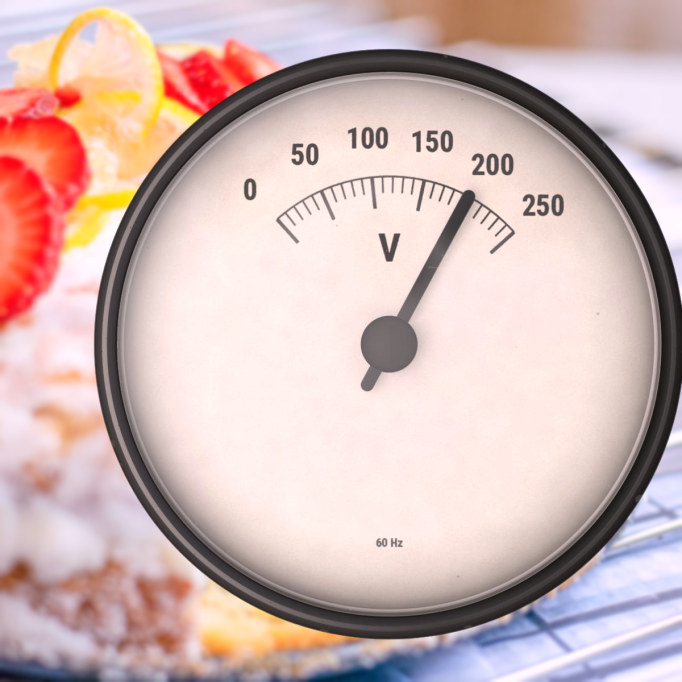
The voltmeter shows 195 V
